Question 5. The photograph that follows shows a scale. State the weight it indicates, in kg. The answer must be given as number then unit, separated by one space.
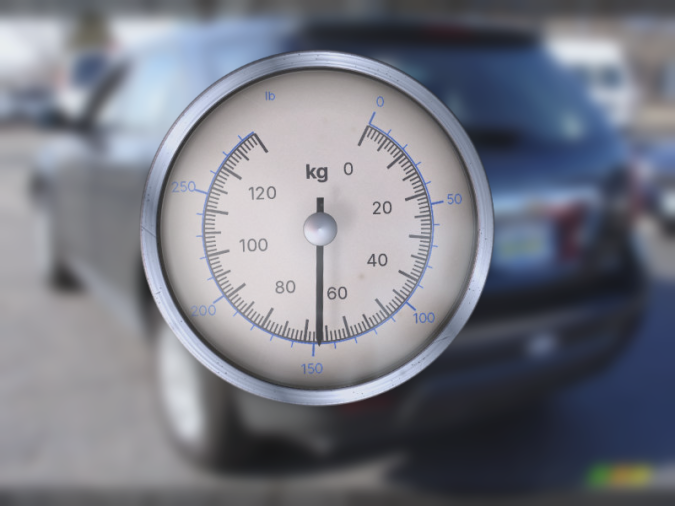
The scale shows 67 kg
